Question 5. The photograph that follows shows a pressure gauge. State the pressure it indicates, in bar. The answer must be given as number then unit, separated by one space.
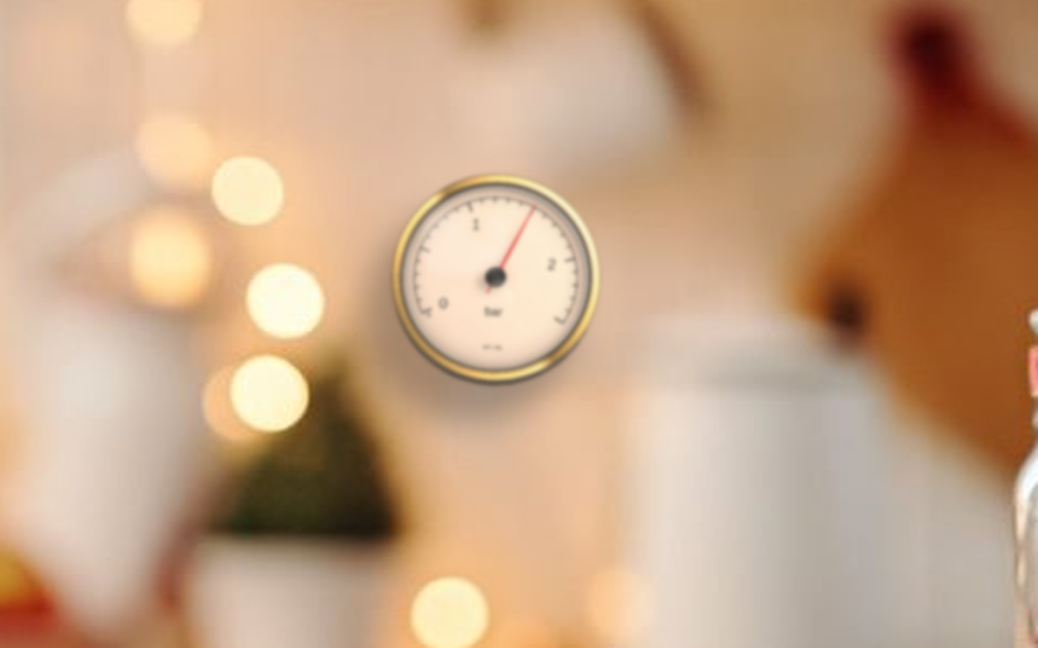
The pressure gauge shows 1.5 bar
